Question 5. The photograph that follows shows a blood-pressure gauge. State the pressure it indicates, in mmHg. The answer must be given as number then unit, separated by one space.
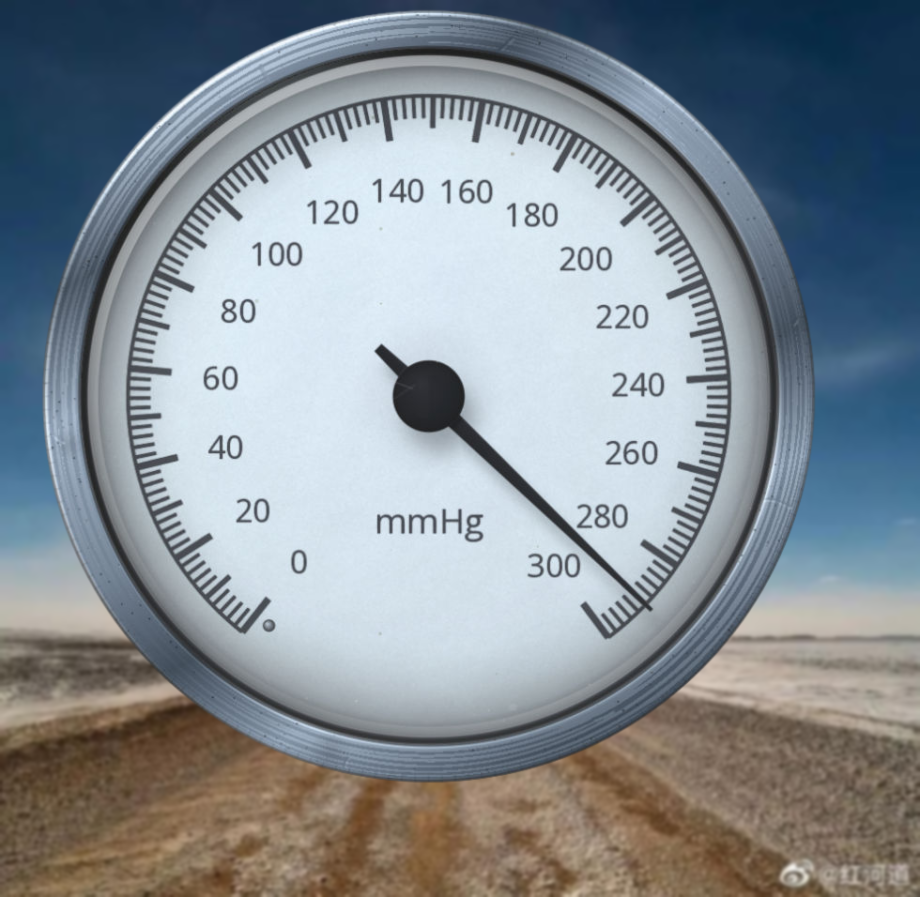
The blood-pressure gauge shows 290 mmHg
